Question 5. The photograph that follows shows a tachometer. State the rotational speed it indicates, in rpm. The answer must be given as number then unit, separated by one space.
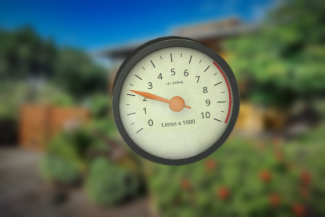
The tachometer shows 2250 rpm
